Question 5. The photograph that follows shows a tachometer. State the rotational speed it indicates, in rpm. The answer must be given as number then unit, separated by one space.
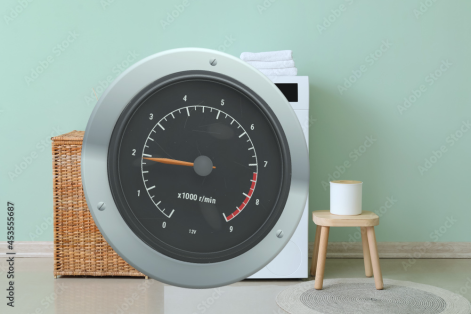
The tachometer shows 1875 rpm
